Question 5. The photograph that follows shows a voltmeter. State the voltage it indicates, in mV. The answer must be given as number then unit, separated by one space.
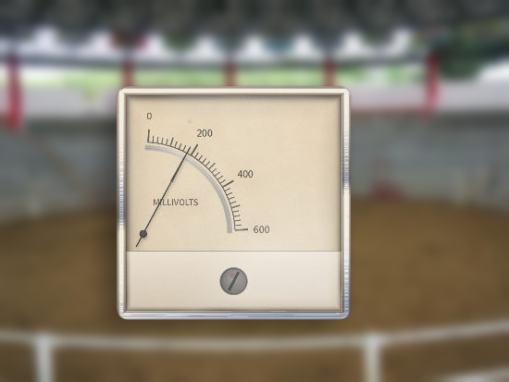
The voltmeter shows 180 mV
